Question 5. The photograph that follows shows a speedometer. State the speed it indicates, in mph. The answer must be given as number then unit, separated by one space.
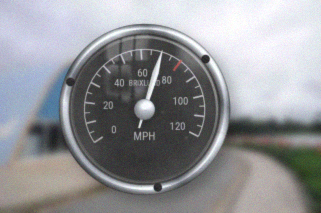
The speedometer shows 70 mph
